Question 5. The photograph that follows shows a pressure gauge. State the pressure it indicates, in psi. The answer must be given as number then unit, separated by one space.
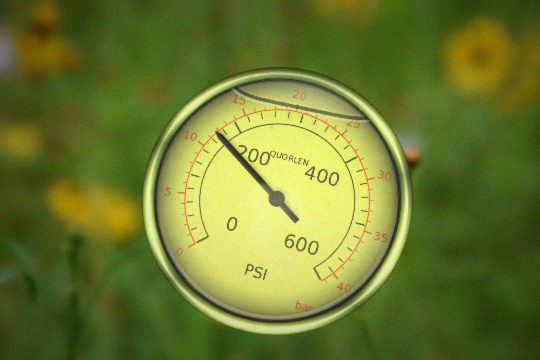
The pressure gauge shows 170 psi
